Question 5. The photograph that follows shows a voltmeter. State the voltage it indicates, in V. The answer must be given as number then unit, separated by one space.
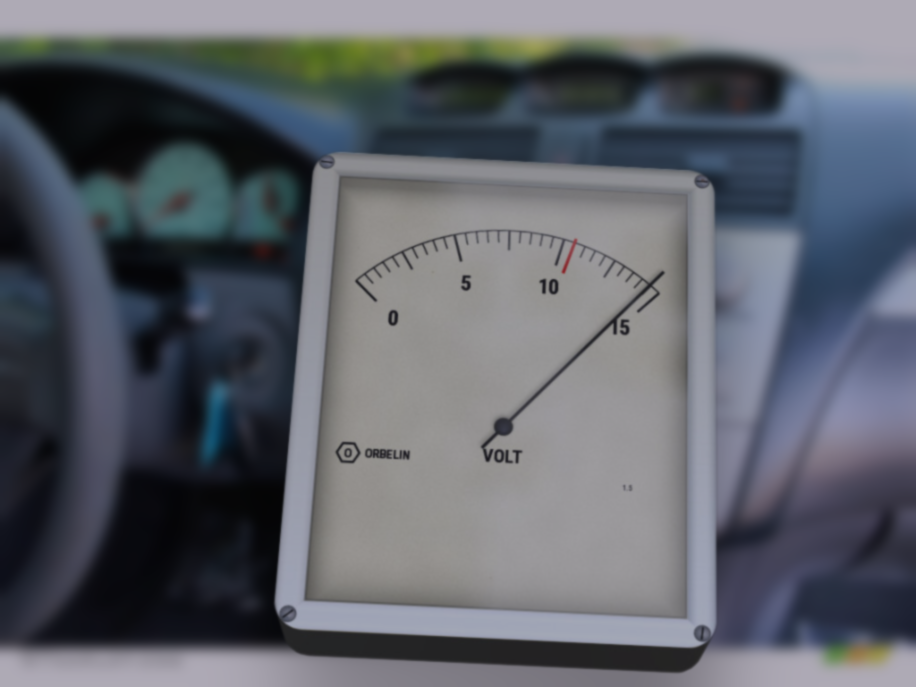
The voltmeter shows 14.5 V
